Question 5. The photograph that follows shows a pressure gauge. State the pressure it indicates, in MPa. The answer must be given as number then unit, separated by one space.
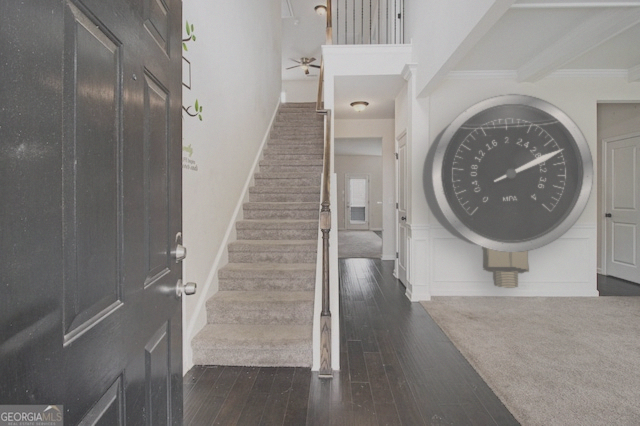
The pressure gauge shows 3 MPa
